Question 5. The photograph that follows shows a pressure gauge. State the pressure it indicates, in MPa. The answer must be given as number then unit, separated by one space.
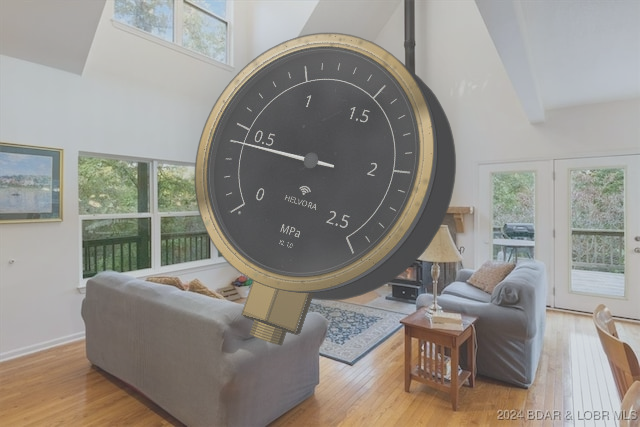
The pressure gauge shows 0.4 MPa
